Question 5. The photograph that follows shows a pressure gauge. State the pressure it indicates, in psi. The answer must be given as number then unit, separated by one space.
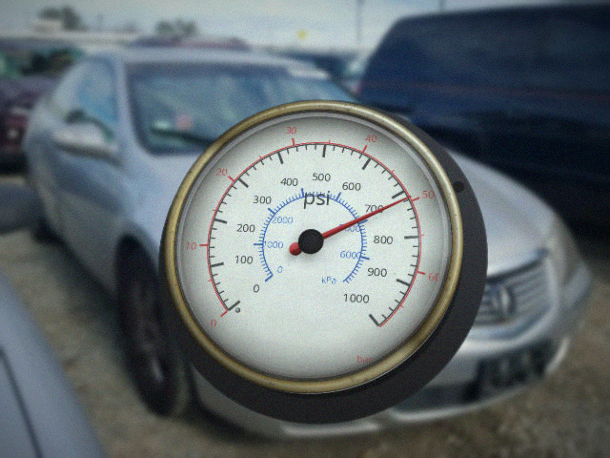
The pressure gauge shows 720 psi
